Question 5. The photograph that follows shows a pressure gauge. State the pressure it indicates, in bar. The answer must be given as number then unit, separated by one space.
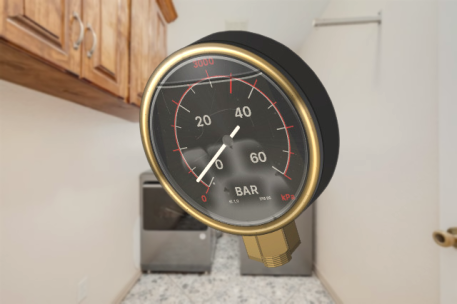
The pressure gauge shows 2.5 bar
